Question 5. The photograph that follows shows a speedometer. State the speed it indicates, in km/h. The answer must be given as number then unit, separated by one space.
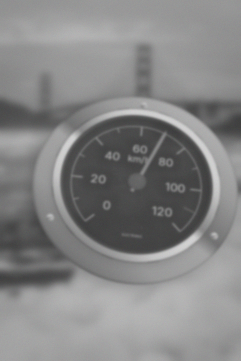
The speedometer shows 70 km/h
